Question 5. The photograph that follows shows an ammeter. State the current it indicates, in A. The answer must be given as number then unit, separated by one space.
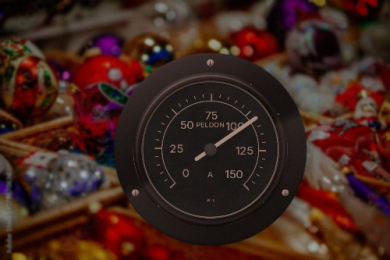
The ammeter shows 105 A
